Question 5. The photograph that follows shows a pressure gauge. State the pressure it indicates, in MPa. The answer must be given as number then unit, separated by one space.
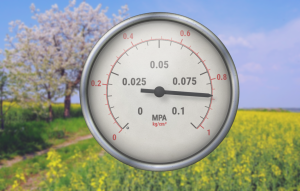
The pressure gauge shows 0.085 MPa
